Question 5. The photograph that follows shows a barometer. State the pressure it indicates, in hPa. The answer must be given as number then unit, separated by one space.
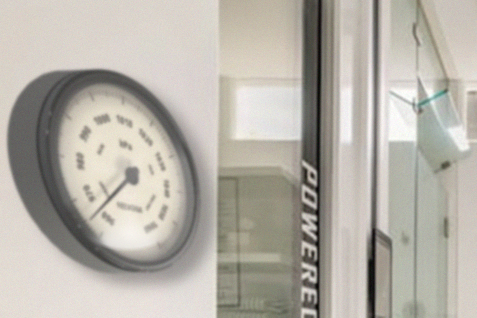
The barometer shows 965 hPa
